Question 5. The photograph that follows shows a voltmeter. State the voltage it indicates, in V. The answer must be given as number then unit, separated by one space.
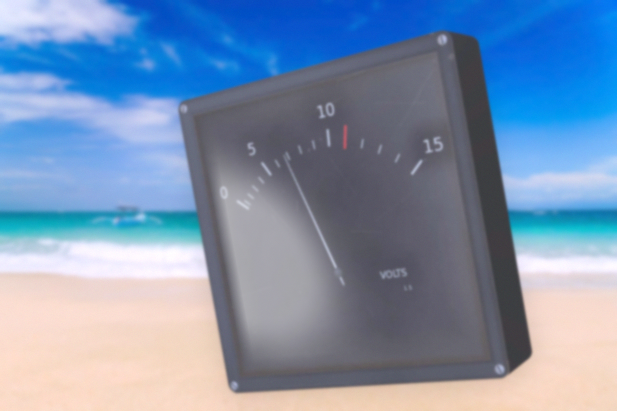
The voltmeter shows 7 V
